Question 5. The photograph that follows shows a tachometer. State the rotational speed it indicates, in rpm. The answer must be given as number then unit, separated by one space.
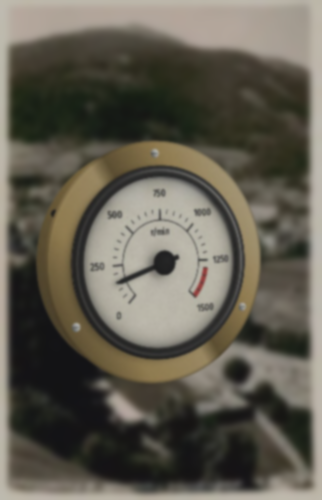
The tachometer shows 150 rpm
